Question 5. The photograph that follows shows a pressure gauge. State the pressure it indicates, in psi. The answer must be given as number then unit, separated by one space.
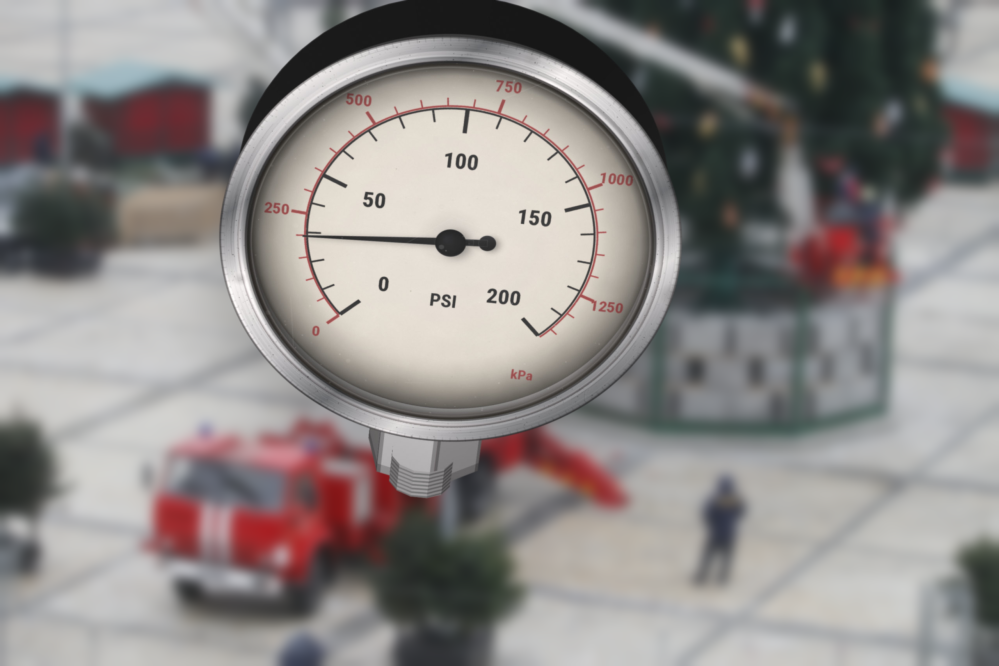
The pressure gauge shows 30 psi
